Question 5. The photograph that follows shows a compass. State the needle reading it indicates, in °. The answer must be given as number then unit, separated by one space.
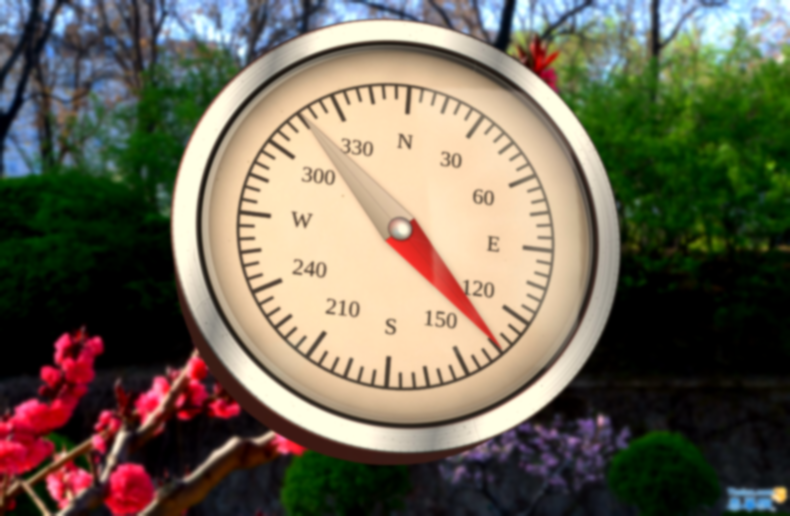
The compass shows 135 °
